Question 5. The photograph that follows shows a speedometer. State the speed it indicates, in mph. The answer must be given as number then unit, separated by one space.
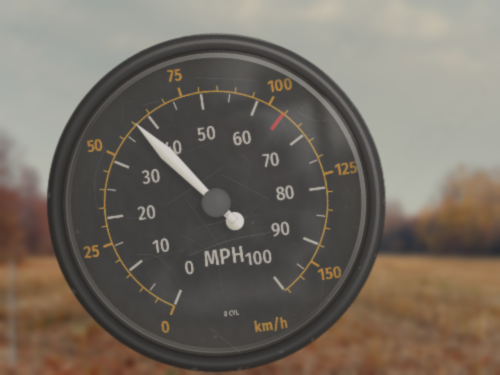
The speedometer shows 37.5 mph
